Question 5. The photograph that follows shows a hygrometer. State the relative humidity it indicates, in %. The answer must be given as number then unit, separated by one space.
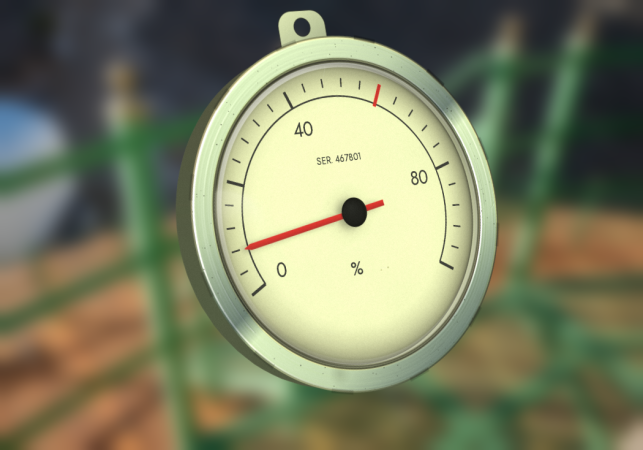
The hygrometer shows 8 %
